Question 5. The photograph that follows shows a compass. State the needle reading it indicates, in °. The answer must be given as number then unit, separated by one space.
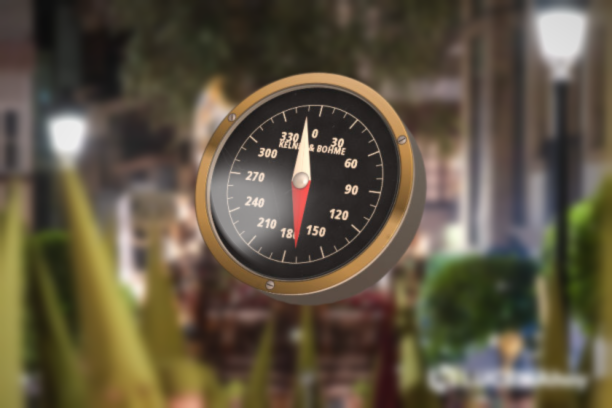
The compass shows 170 °
